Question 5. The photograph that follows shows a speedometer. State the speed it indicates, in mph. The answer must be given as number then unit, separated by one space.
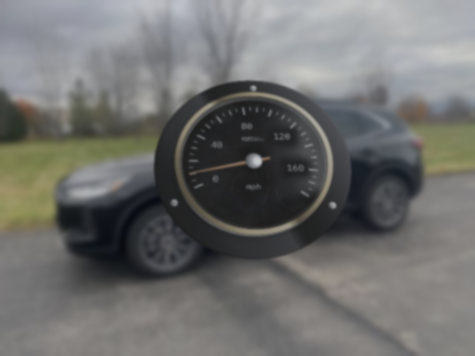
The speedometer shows 10 mph
